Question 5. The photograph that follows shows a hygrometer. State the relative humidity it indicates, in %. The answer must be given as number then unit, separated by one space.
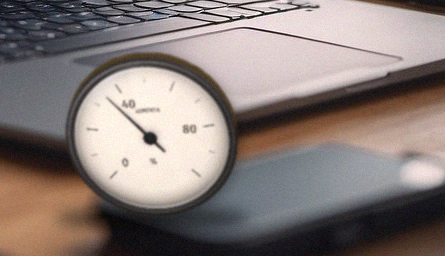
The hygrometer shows 35 %
